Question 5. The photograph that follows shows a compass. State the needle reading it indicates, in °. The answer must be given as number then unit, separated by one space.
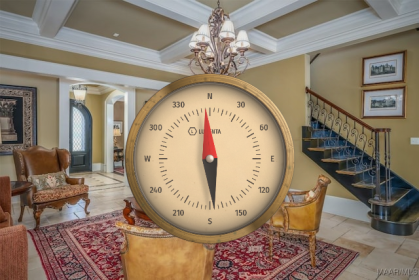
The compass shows 355 °
